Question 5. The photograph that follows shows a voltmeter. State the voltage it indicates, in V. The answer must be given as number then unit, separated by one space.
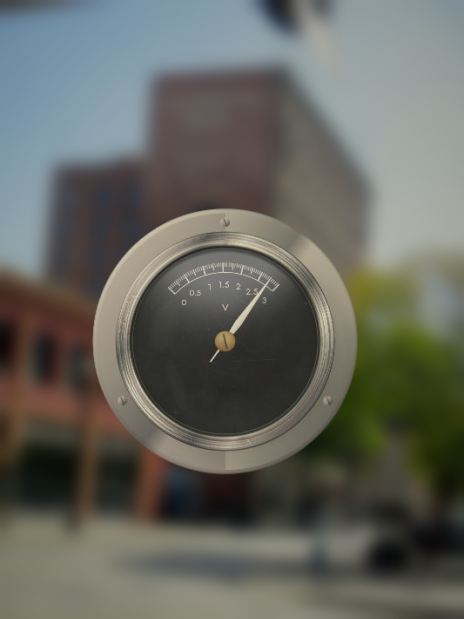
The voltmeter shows 2.75 V
